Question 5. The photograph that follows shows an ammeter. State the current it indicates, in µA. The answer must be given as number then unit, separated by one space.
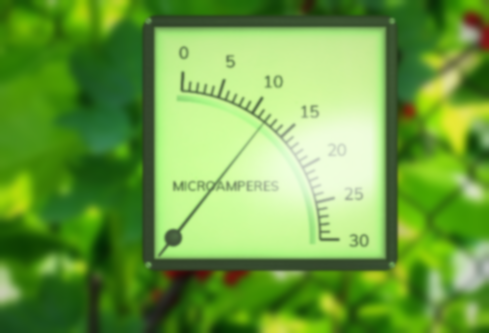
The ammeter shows 12 µA
